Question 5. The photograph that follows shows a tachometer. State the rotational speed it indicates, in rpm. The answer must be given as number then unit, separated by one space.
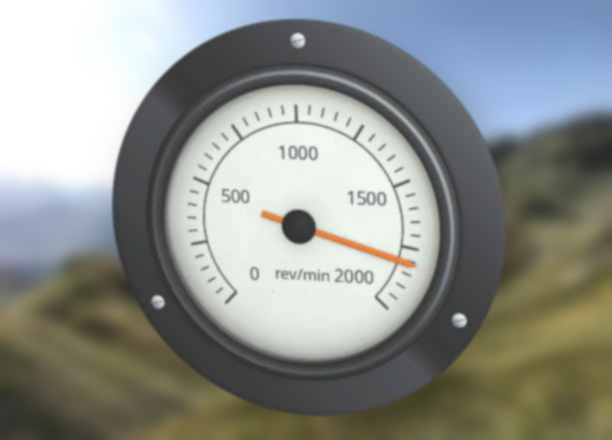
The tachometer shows 1800 rpm
